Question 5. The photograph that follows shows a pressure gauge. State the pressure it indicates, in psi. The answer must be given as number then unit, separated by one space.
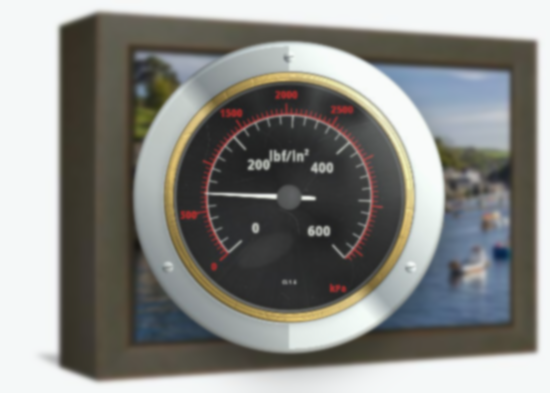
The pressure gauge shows 100 psi
